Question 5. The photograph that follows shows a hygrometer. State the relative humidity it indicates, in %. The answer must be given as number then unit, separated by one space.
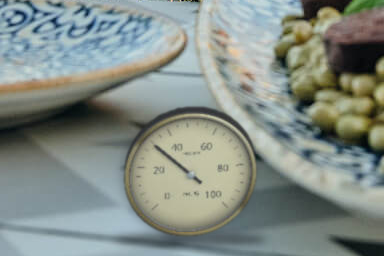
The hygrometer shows 32 %
